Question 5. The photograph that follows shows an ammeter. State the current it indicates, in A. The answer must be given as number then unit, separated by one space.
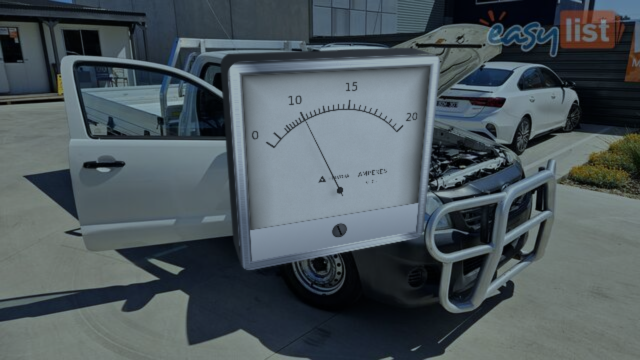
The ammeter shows 10 A
